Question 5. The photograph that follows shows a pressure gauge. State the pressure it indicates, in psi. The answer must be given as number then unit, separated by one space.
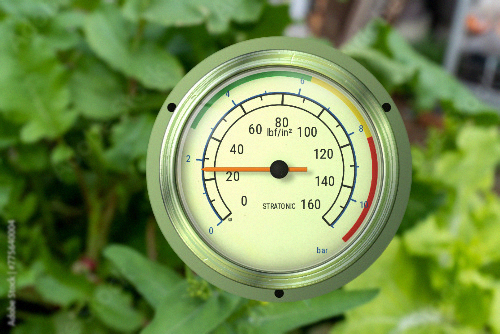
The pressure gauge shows 25 psi
